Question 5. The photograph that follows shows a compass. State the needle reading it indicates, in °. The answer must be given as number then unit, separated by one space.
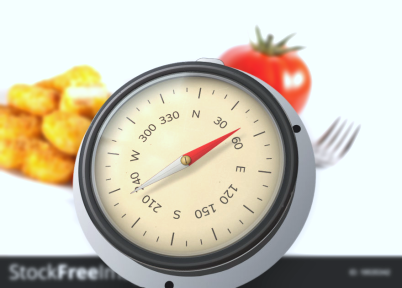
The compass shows 50 °
